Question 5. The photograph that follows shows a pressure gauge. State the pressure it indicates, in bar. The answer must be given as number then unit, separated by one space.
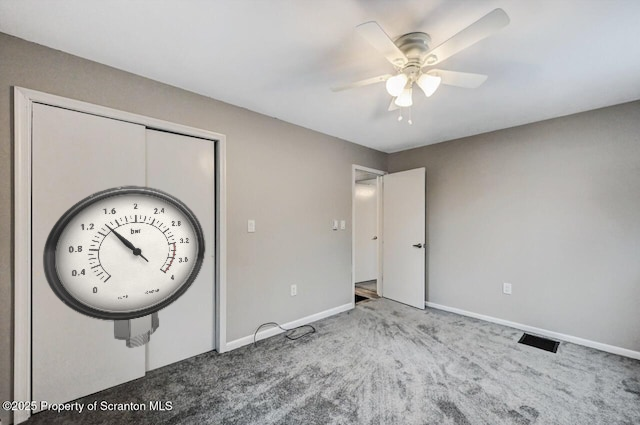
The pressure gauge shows 1.4 bar
